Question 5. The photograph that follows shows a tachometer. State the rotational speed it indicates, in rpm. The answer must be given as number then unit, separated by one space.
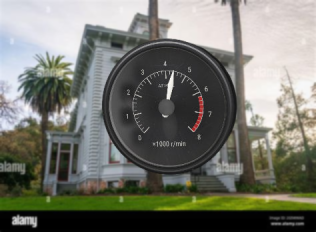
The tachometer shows 4400 rpm
